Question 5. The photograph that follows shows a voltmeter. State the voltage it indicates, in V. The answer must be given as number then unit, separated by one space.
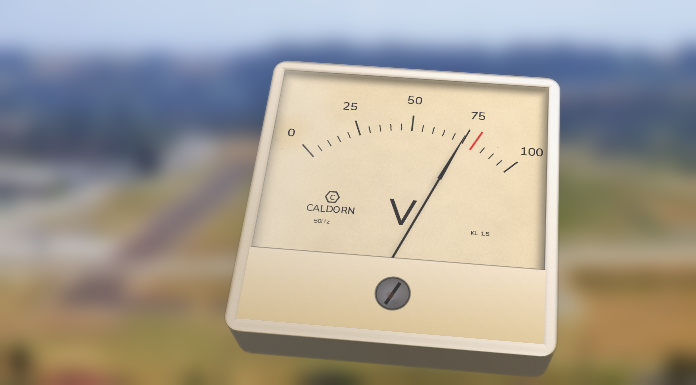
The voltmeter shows 75 V
